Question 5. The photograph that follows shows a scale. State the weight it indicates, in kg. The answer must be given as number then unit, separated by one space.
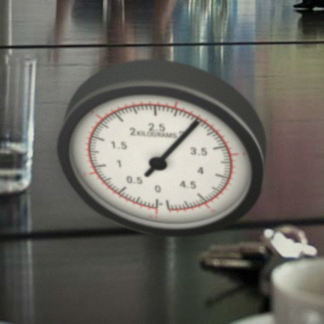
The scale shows 3 kg
